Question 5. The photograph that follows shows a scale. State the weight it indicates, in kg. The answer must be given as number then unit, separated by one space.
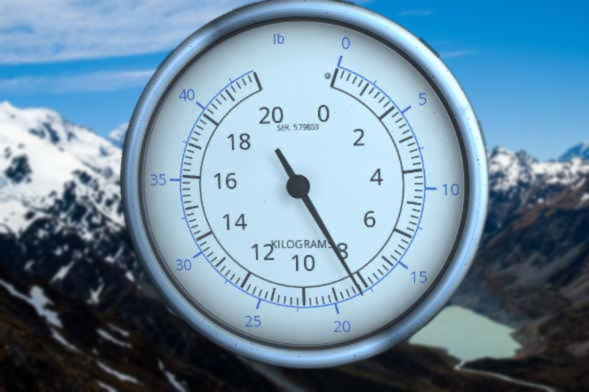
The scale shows 8.2 kg
